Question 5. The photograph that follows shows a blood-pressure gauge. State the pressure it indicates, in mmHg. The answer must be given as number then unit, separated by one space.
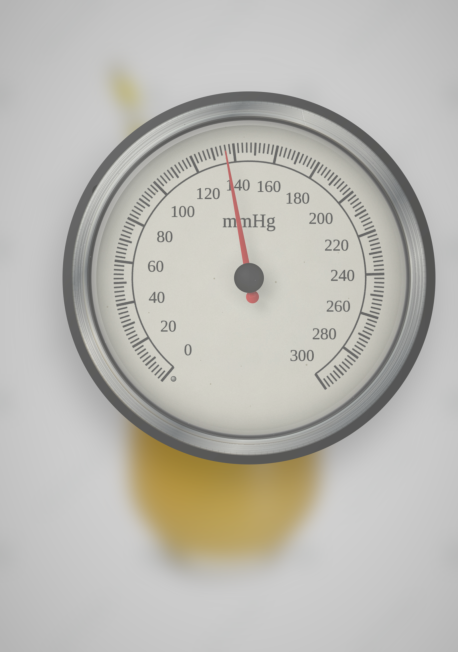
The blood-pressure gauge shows 136 mmHg
